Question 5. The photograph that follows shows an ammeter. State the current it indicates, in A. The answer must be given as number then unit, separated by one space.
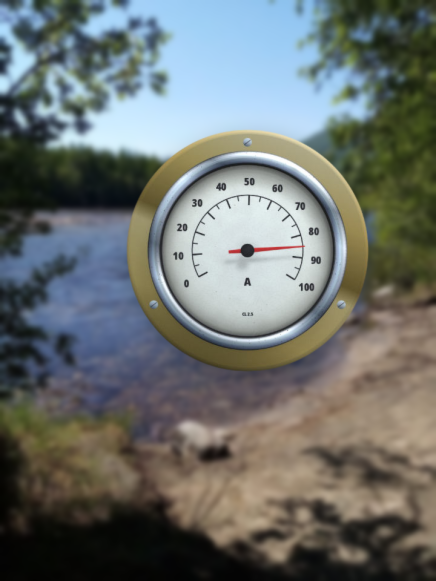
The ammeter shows 85 A
